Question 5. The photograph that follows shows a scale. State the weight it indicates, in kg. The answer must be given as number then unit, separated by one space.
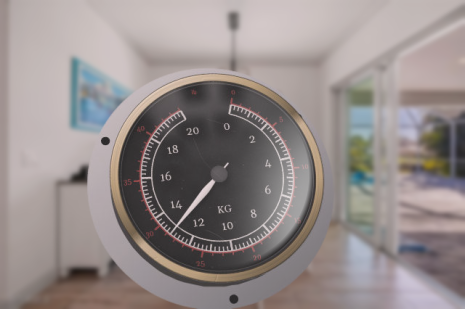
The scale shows 13 kg
